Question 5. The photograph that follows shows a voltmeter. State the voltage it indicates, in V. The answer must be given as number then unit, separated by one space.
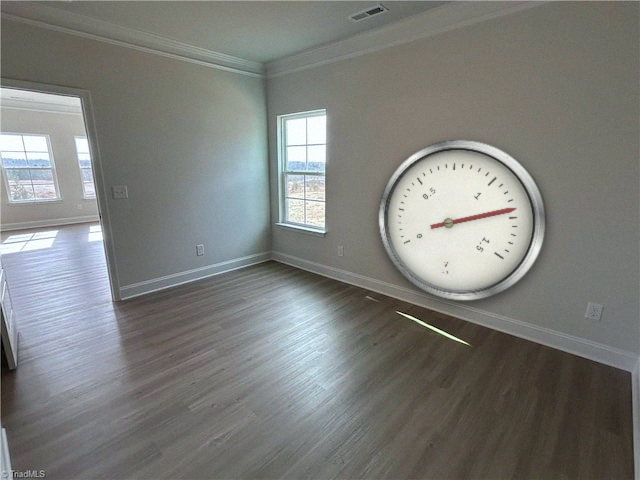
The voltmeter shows 1.2 V
